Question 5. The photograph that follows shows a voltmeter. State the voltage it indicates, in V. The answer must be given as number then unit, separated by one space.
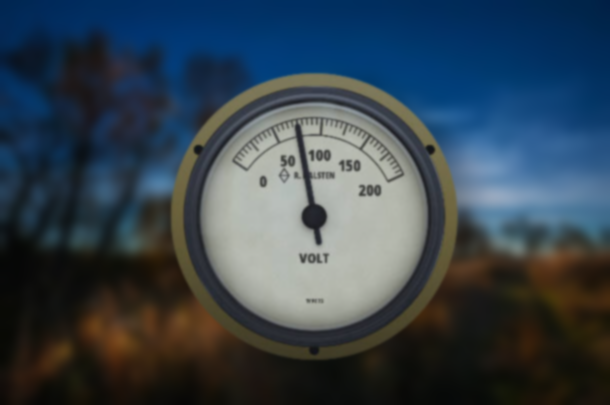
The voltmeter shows 75 V
